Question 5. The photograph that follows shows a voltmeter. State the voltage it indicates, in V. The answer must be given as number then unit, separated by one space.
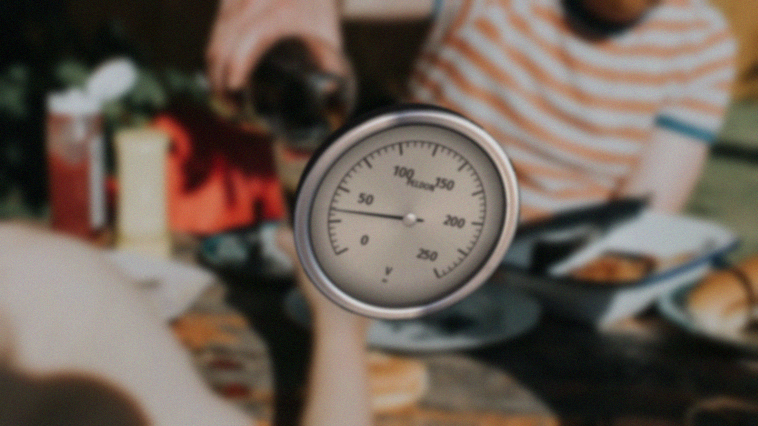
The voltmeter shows 35 V
